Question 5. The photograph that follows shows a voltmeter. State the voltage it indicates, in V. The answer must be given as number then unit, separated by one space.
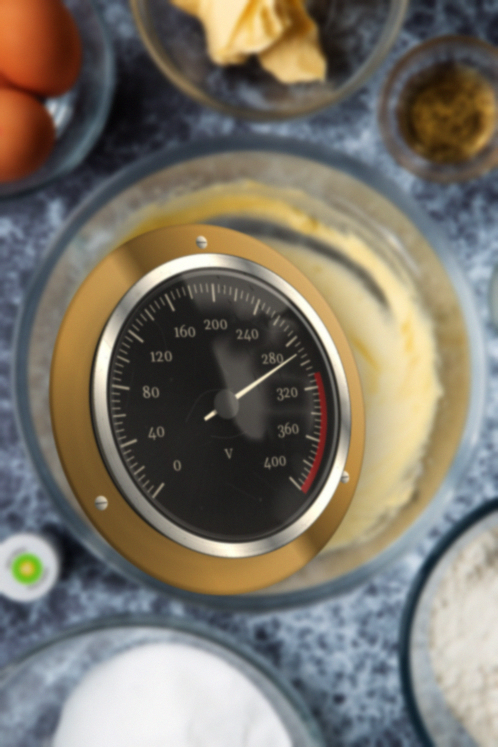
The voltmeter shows 290 V
